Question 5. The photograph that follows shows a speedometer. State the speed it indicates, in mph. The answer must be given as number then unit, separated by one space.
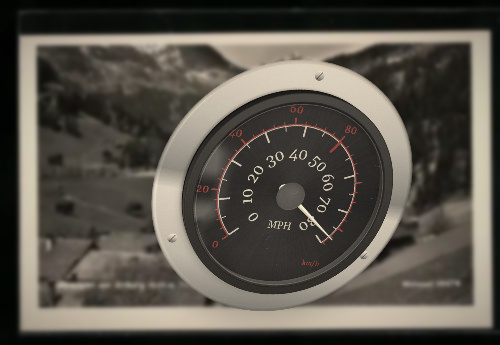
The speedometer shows 77.5 mph
